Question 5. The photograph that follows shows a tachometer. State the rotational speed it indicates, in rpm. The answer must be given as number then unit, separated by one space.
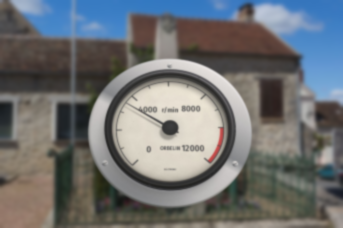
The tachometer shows 3500 rpm
